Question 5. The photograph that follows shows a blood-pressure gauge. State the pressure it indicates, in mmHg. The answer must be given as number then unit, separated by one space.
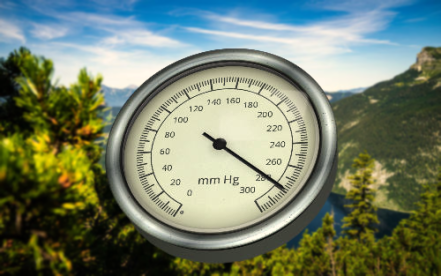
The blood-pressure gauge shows 280 mmHg
